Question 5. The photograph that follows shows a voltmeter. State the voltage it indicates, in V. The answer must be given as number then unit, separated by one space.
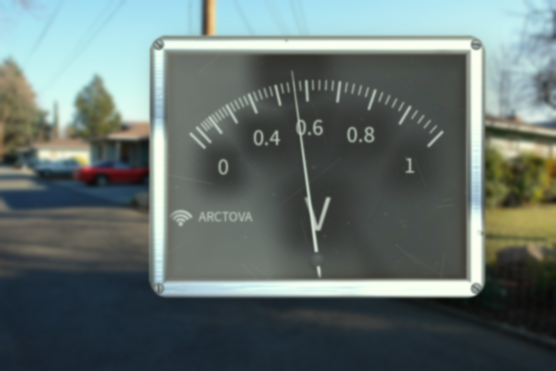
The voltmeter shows 0.56 V
